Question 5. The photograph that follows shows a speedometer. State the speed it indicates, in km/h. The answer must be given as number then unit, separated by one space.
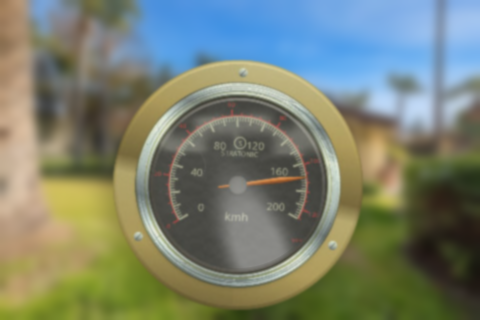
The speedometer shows 170 km/h
